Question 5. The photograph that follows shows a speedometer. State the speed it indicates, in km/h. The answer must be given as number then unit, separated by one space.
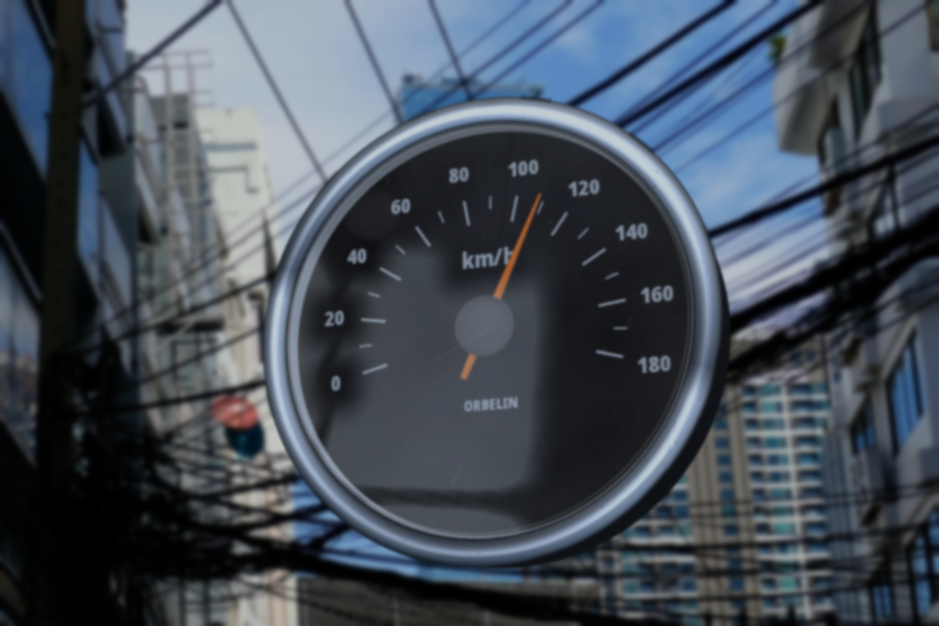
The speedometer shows 110 km/h
